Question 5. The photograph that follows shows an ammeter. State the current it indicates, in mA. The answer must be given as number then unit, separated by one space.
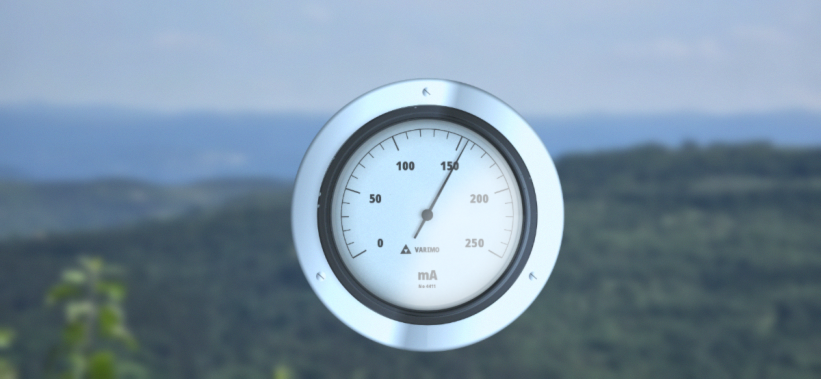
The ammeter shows 155 mA
